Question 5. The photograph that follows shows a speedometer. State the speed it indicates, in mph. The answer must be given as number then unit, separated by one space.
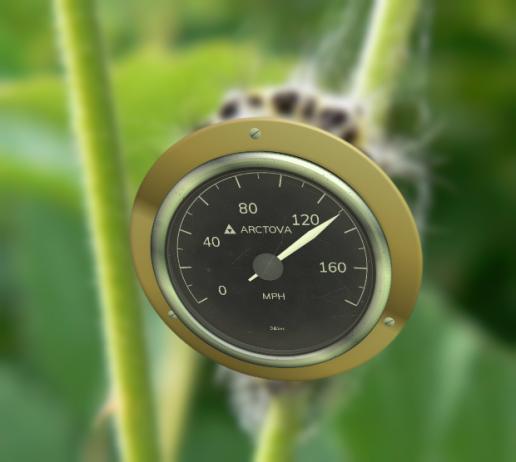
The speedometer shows 130 mph
